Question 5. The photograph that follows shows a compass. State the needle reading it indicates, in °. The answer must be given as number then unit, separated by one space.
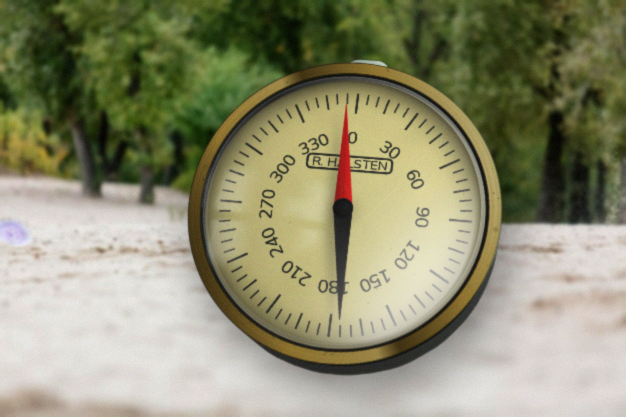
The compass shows 355 °
